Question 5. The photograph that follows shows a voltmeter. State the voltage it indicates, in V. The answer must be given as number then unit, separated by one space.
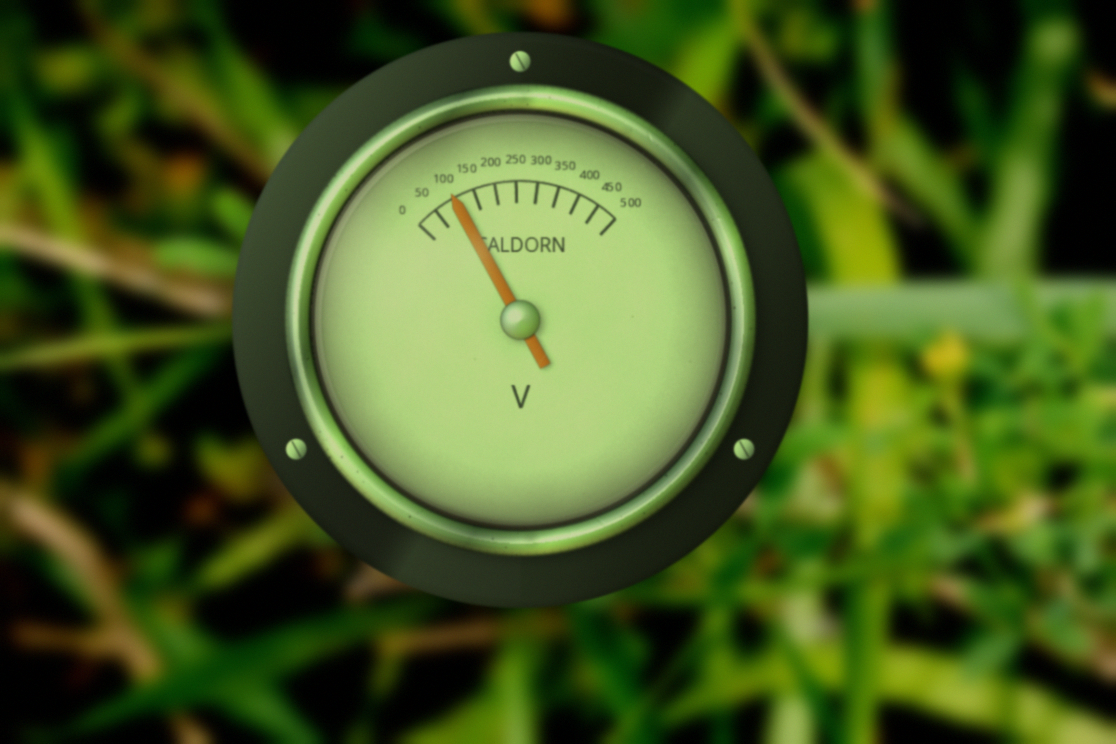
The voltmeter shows 100 V
